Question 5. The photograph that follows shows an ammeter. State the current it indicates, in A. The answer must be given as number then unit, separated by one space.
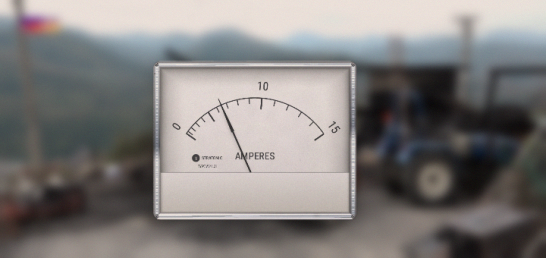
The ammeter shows 6.5 A
